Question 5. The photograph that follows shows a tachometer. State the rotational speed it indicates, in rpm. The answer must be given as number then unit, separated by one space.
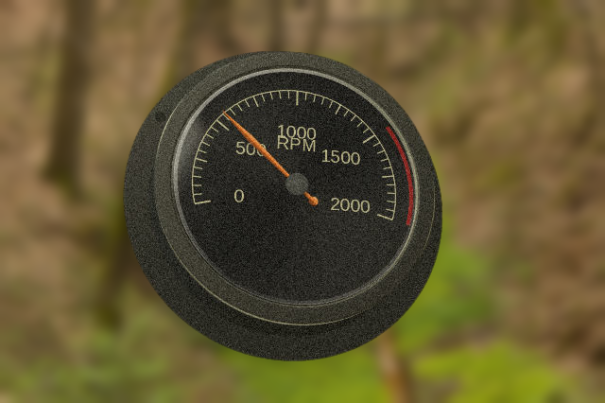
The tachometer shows 550 rpm
